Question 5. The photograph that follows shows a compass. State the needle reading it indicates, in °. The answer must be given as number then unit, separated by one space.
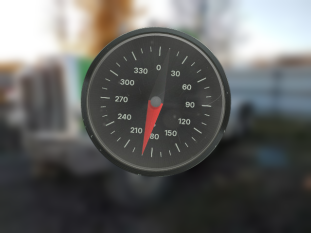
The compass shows 190 °
